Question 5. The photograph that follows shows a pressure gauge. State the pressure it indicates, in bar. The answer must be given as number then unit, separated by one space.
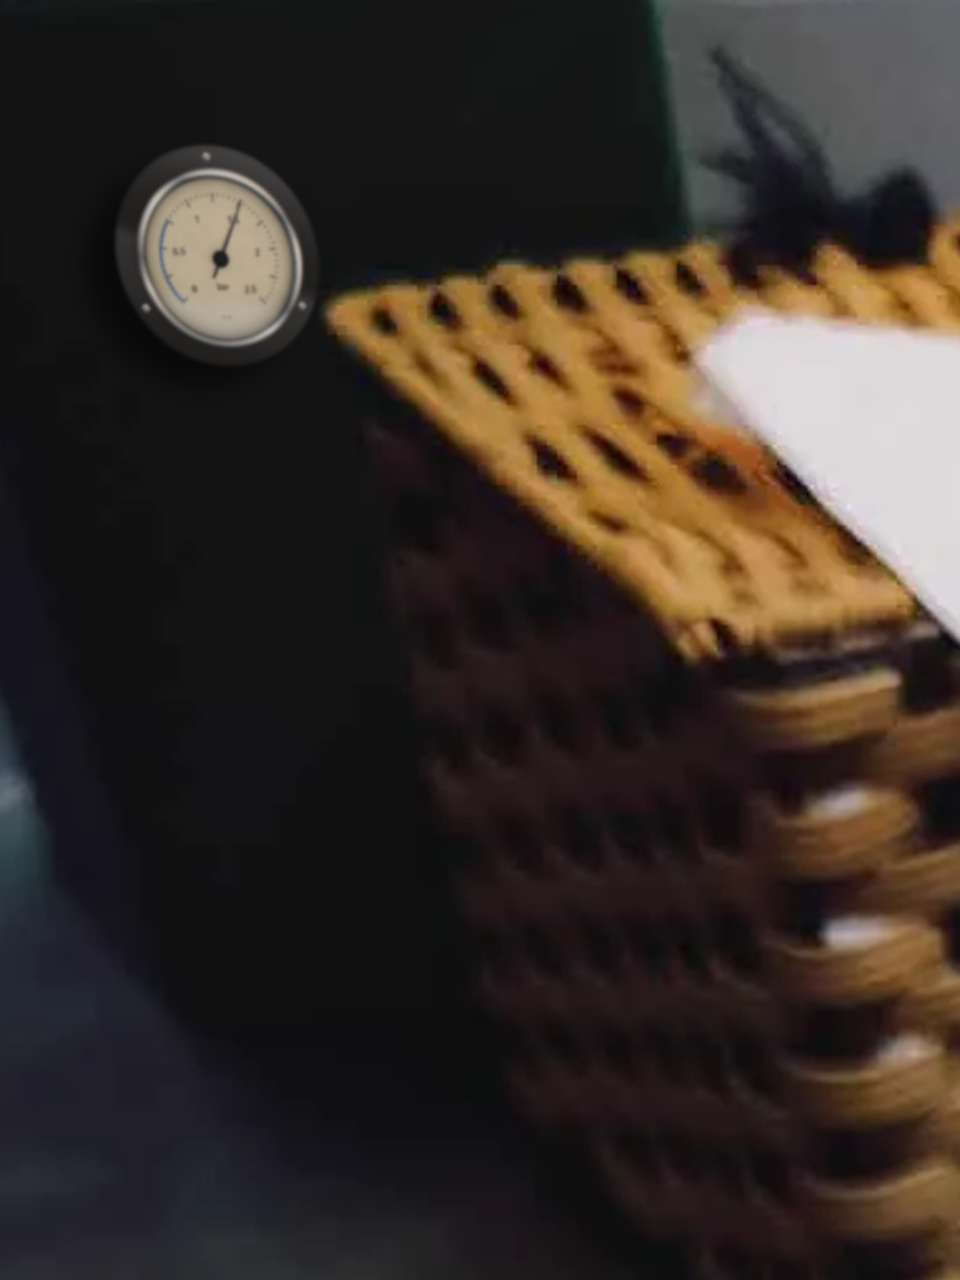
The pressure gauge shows 1.5 bar
